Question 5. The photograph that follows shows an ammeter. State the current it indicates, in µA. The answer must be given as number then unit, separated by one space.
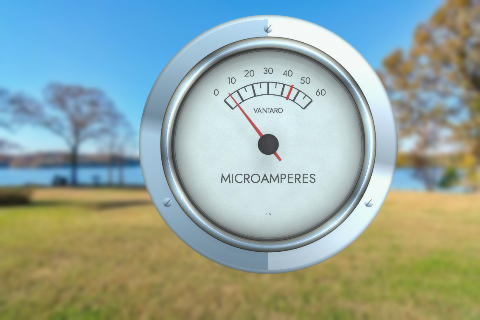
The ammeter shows 5 µA
